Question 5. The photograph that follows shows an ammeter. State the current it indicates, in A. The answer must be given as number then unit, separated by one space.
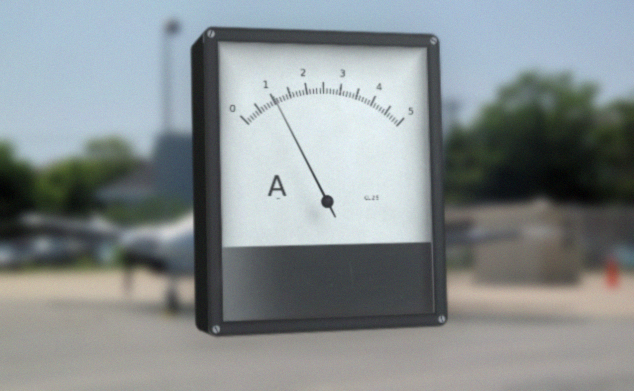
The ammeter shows 1 A
